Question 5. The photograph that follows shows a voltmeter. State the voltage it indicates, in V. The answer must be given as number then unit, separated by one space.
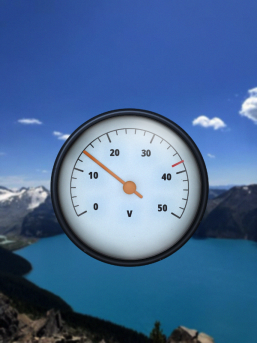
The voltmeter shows 14 V
